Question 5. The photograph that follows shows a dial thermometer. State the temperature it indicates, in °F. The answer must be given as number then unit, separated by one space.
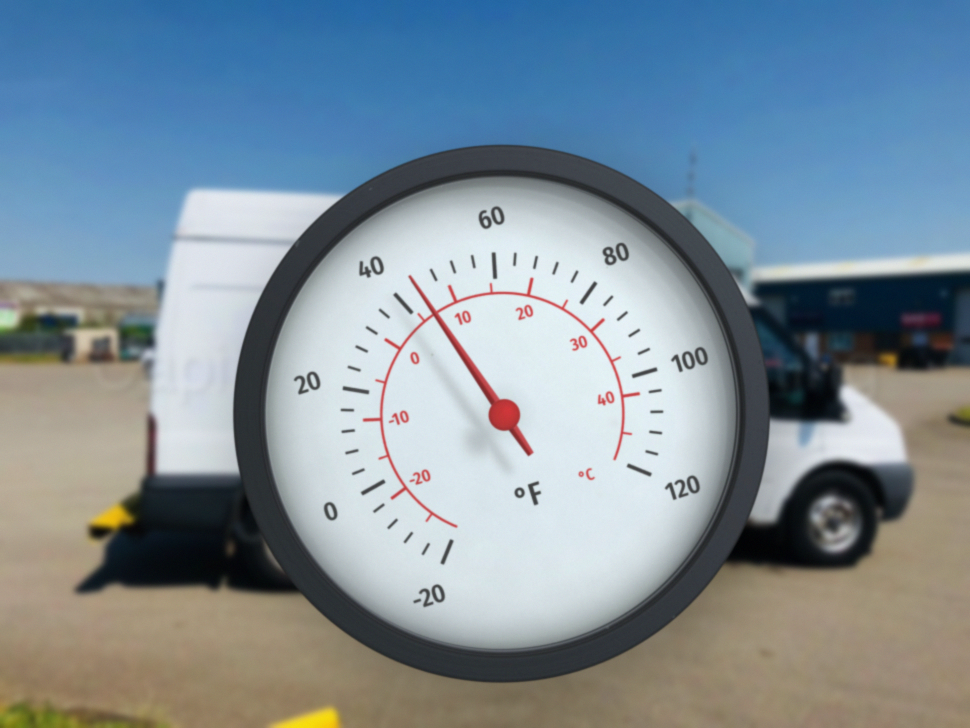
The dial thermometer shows 44 °F
